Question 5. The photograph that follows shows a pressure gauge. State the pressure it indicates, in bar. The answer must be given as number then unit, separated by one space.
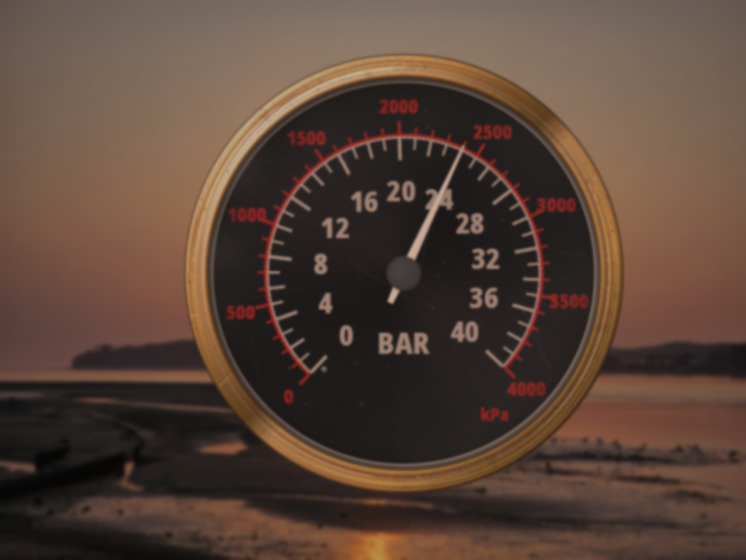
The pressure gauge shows 24 bar
